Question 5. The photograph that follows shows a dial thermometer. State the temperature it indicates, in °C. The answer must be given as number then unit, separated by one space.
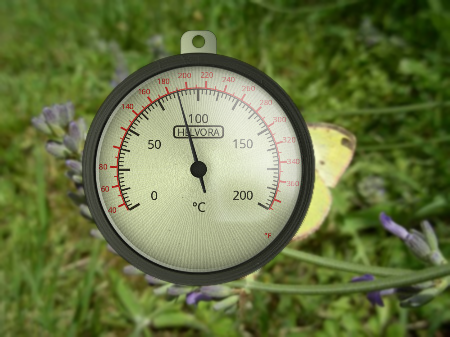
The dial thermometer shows 87.5 °C
